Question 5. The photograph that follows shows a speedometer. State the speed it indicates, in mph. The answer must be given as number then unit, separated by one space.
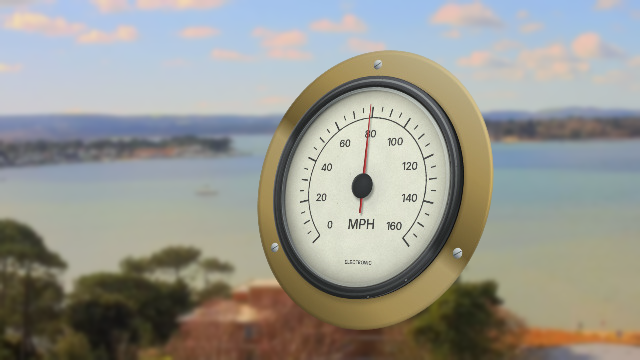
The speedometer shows 80 mph
